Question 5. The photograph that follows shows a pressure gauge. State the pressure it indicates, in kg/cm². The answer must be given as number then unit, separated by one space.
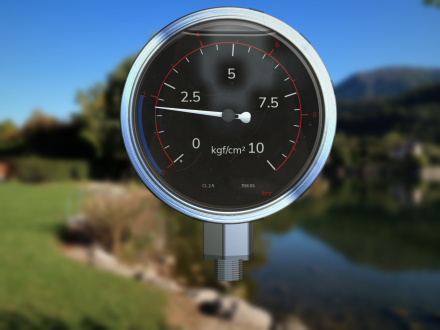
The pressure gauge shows 1.75 kg/cm²
